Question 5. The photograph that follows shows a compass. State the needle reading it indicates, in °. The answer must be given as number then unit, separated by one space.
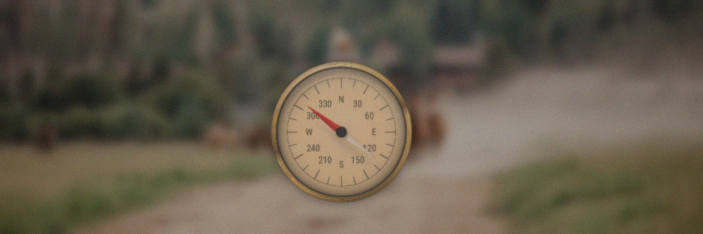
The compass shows 307.5 °
